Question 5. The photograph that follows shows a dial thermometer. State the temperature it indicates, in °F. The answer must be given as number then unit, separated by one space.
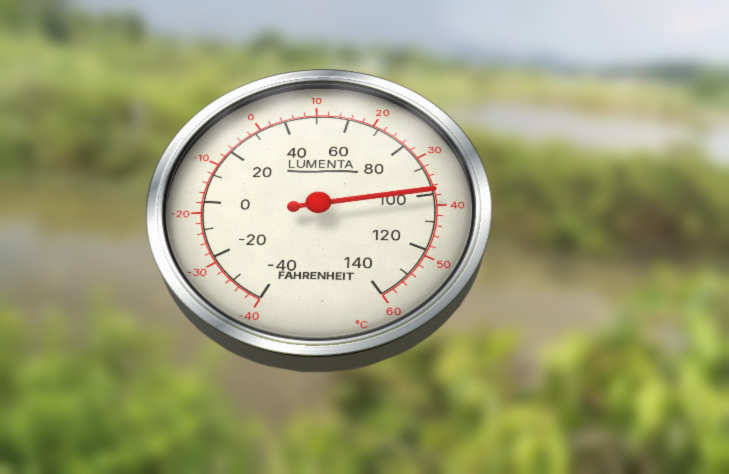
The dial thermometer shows 100 °F
